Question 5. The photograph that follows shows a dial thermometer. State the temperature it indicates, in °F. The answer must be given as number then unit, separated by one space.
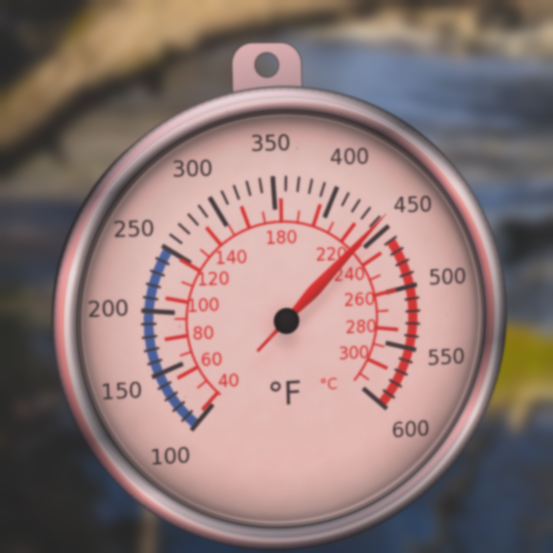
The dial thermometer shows 440 °F
